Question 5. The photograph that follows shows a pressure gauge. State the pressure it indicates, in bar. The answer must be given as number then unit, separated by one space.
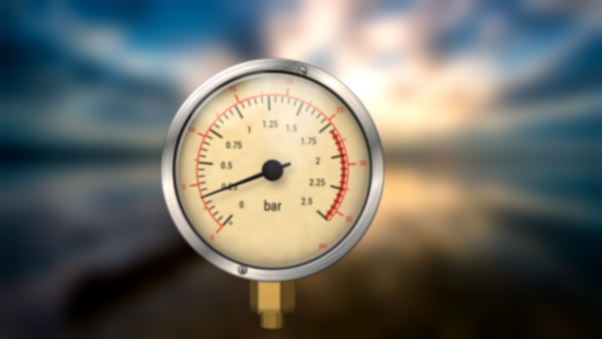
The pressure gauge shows 0.25 bar
